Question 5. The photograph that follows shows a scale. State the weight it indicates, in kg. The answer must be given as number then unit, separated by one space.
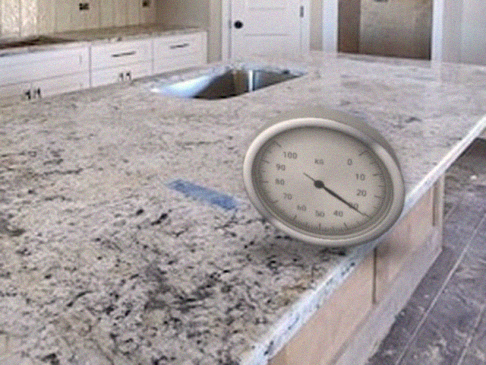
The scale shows 30 kg
